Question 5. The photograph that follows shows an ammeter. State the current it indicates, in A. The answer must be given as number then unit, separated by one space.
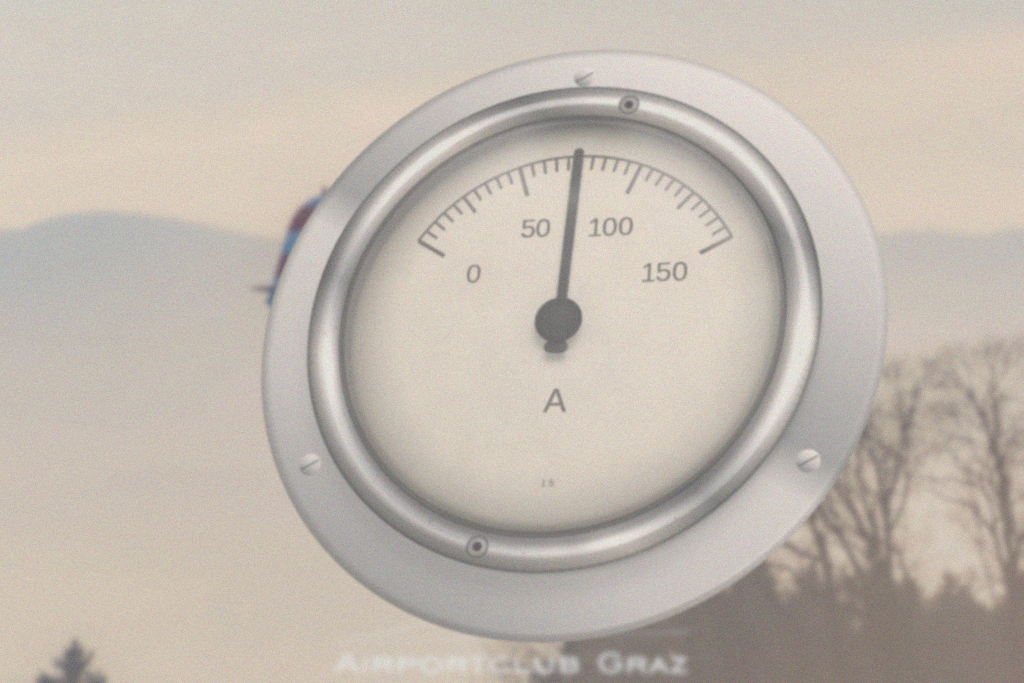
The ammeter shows 75 A
